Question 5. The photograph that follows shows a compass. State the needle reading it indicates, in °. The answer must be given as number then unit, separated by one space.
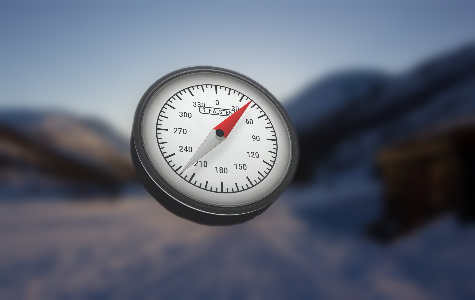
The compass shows 40 °
